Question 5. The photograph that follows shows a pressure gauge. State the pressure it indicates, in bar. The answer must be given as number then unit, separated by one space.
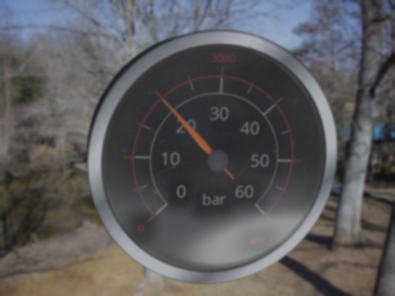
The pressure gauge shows 20 bar
